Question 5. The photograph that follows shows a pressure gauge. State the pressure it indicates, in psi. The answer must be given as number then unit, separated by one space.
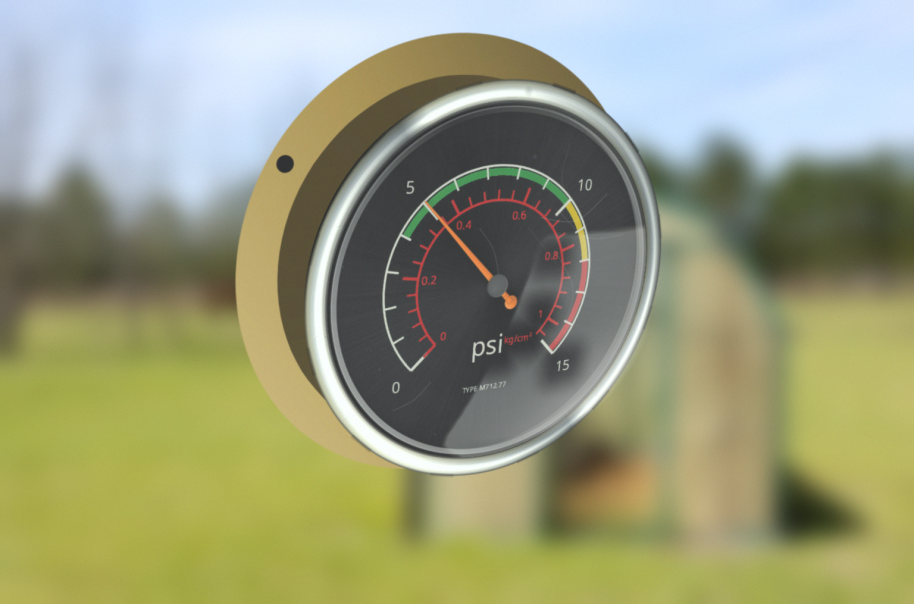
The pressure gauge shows 5 psi
